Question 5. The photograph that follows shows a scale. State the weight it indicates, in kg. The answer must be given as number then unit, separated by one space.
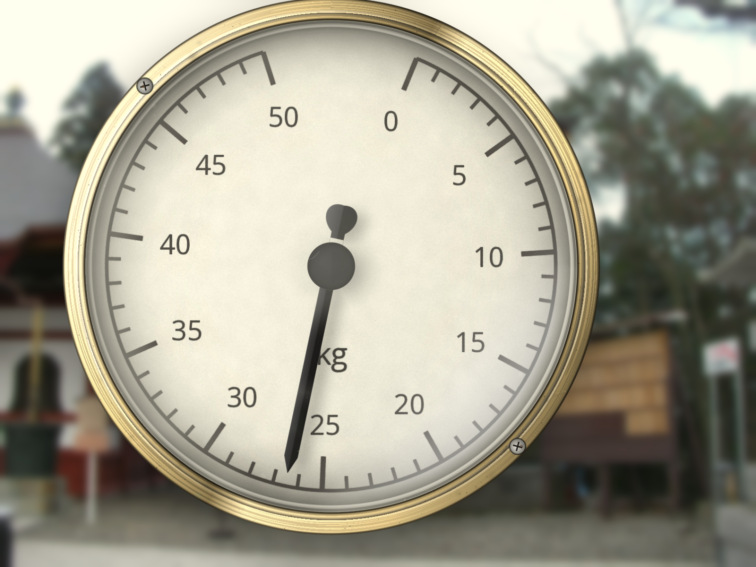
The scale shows 26.5 kg
